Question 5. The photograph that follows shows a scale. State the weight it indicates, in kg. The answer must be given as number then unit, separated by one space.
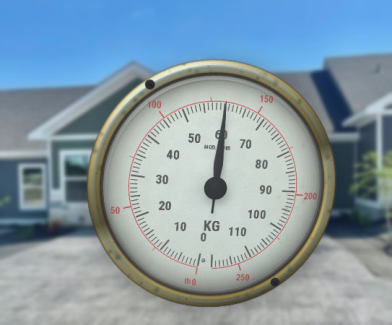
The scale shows 60 kg
